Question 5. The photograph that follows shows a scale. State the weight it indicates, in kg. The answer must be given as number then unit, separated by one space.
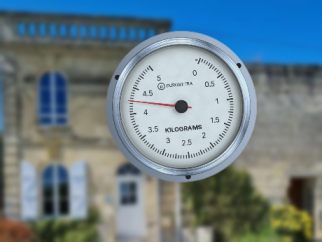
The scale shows 4.25 kg
